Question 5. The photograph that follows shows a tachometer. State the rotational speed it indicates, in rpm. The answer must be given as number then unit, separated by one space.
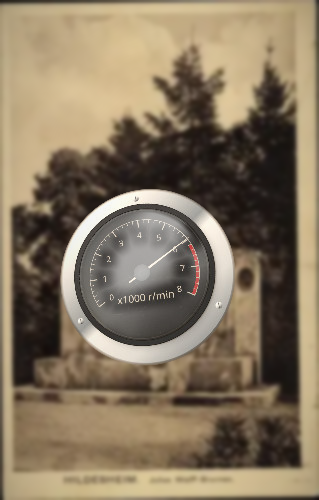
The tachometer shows 6000 rpm
